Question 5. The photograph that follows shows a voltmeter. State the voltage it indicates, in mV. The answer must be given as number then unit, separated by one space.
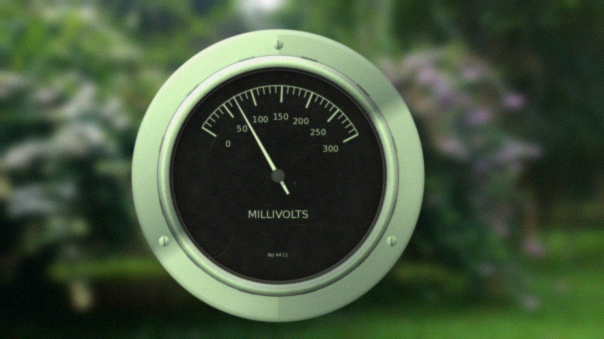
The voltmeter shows 70 mV
